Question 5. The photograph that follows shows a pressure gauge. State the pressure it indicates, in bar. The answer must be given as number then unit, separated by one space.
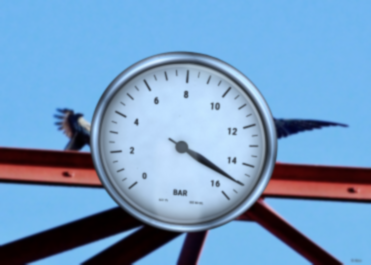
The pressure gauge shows 15 bar
